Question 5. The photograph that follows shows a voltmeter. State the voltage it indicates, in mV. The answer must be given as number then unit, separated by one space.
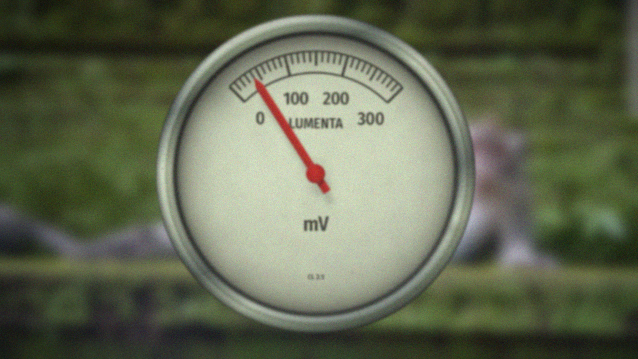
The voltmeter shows 40 mV
